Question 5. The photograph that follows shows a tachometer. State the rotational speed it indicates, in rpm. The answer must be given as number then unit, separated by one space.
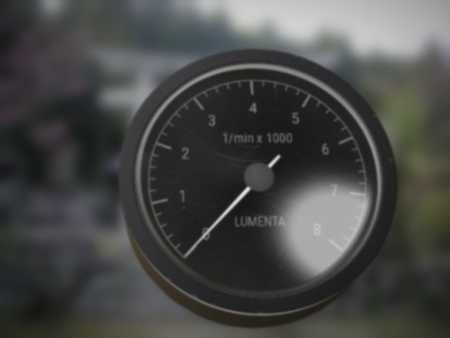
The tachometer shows 0 rpm
